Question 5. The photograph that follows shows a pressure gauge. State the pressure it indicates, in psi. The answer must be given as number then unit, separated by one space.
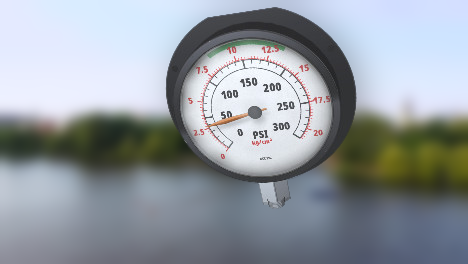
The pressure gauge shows 40 psi
